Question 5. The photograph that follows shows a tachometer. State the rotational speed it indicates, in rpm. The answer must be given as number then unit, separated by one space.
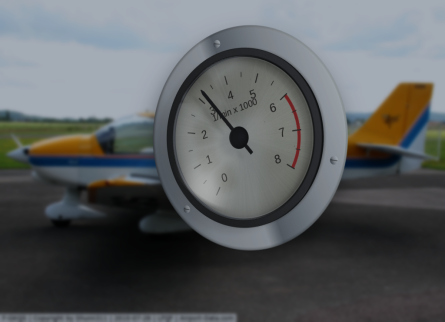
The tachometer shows 3250 rpm
